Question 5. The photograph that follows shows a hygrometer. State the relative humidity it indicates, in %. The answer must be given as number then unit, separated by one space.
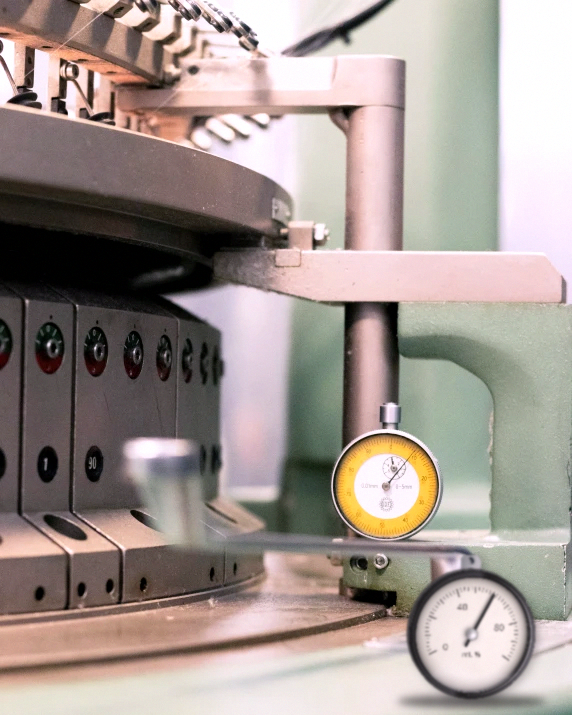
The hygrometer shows 60 %
